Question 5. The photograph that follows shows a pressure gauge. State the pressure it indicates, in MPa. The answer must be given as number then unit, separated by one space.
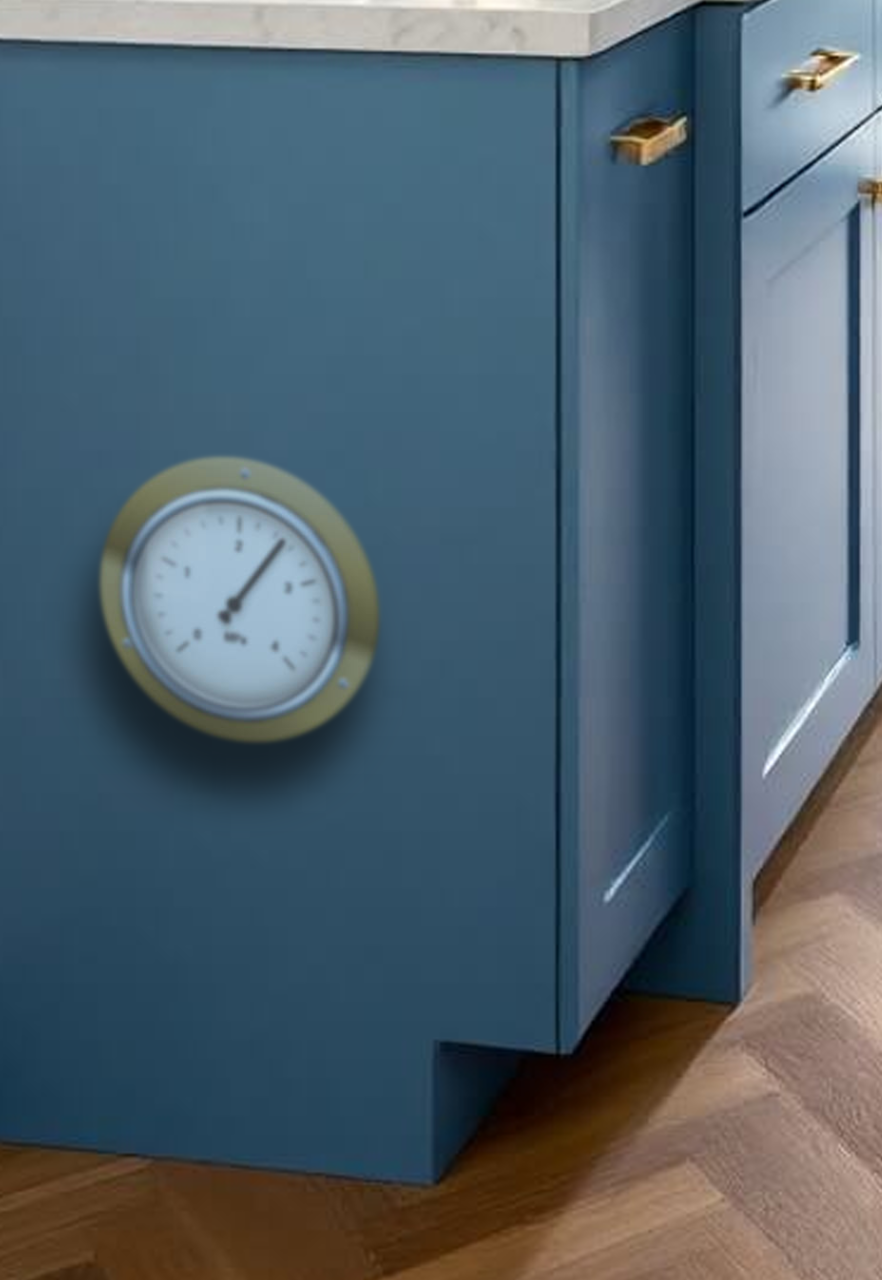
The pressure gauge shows 2.5 MPa
